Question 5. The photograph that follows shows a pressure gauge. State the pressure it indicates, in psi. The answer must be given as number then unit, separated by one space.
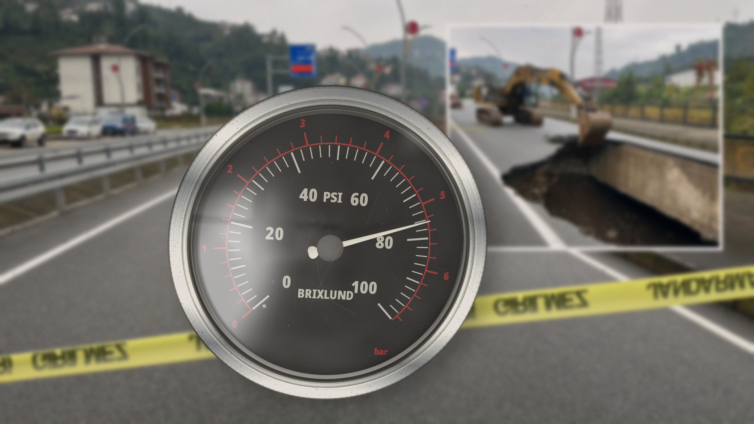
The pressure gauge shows 76 psi
